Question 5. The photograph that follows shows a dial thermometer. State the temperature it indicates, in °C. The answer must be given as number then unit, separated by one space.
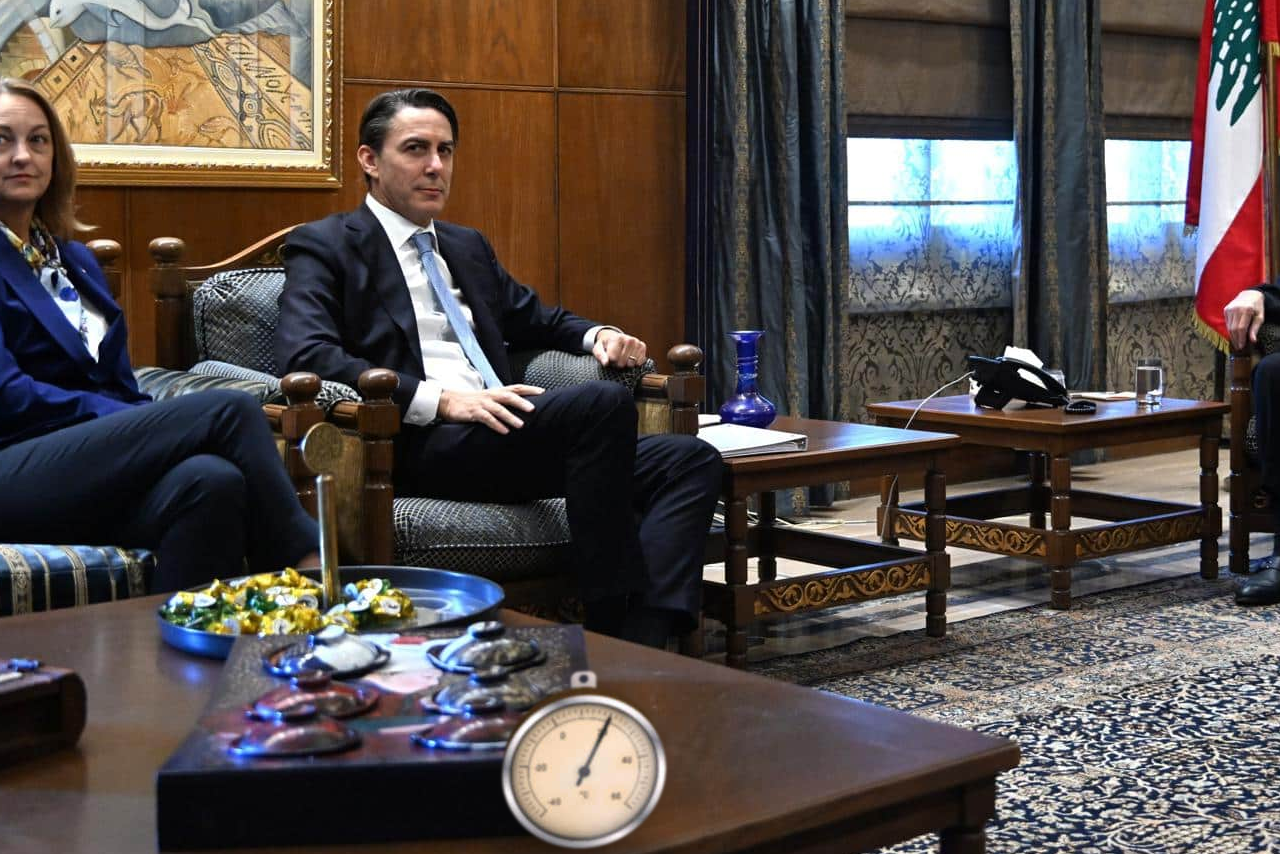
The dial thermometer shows 20 °C
